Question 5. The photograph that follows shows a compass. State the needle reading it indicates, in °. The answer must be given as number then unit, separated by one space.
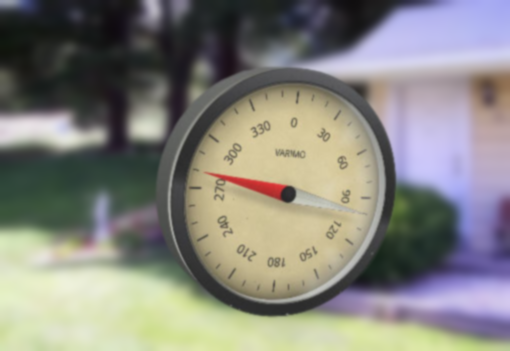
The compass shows 280 °
